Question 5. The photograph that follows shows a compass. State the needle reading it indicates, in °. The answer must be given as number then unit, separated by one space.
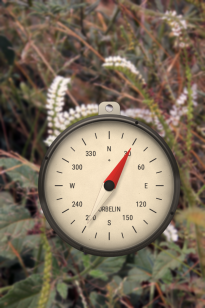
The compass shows 30 °
